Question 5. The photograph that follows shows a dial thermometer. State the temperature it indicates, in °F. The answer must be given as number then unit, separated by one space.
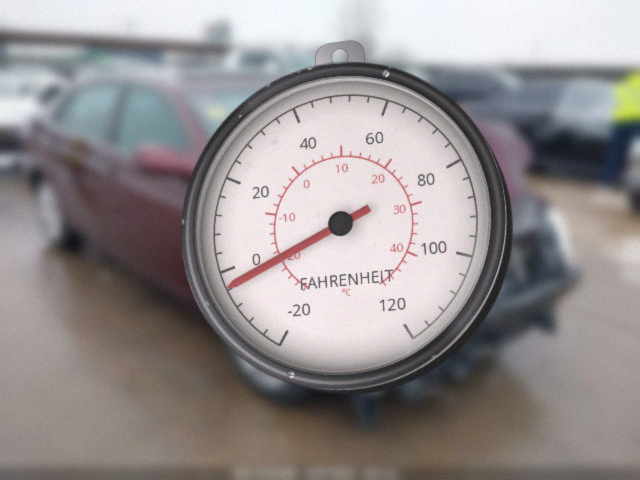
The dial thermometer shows -4 °F
